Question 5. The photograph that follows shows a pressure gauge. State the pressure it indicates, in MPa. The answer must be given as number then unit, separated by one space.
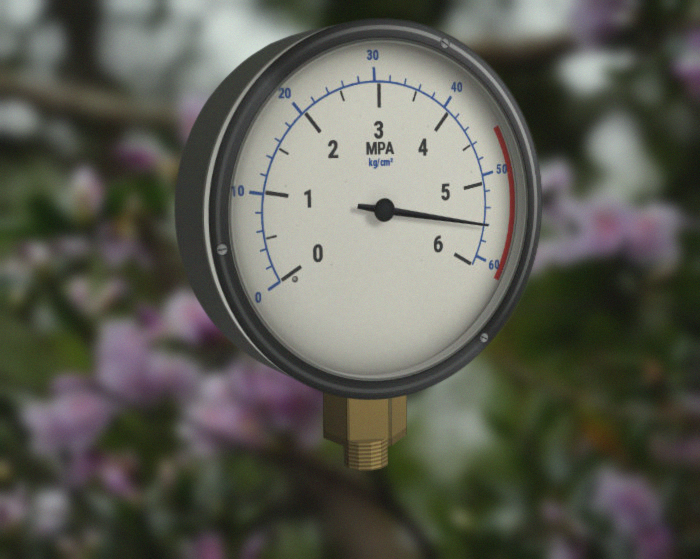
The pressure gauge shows 5.5 MPa
